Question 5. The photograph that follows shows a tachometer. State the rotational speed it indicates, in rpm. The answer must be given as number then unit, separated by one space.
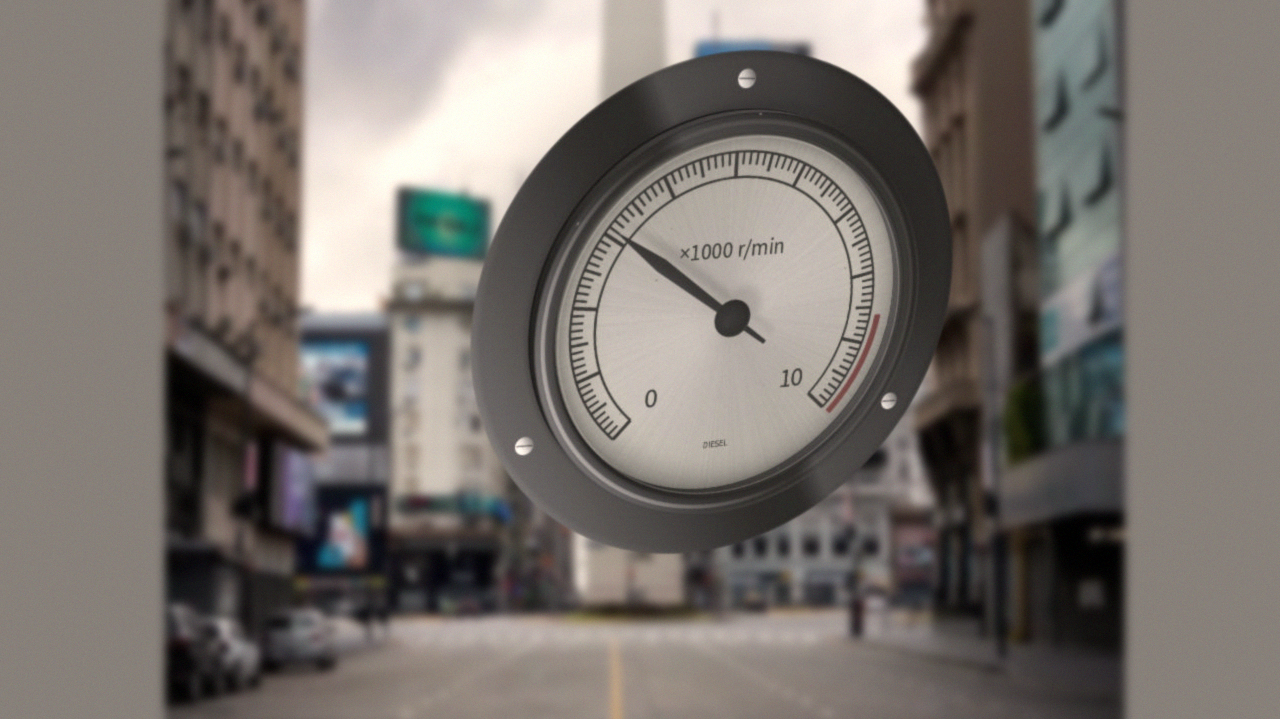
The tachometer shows 3100 rpm
